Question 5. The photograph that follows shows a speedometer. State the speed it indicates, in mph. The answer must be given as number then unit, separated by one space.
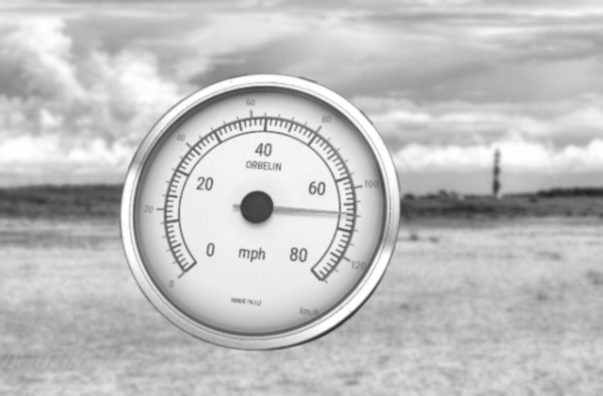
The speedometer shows 67 mph
